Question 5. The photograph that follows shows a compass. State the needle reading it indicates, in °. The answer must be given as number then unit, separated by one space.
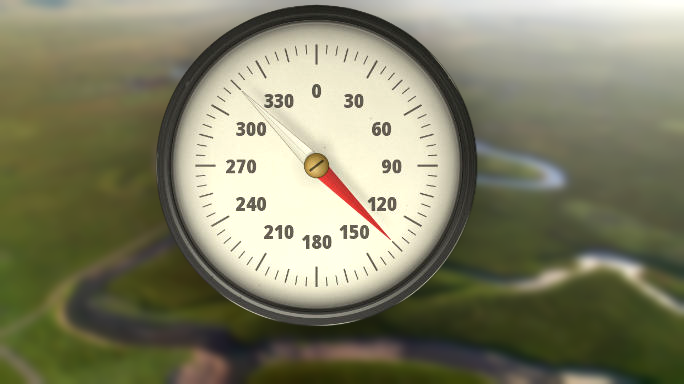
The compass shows 135 °
